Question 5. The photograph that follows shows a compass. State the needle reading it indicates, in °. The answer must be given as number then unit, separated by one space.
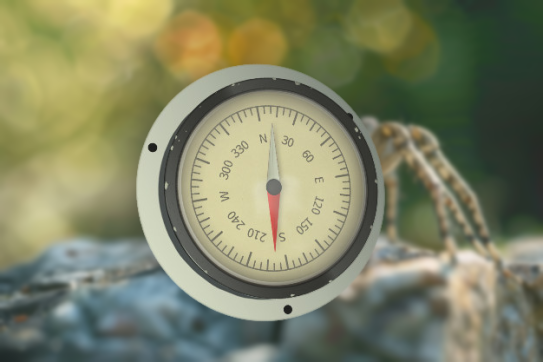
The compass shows 190 °
